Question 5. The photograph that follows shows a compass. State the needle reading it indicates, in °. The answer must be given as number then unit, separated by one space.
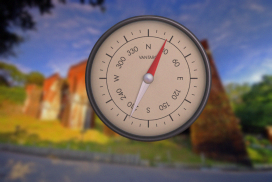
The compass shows 25 °
